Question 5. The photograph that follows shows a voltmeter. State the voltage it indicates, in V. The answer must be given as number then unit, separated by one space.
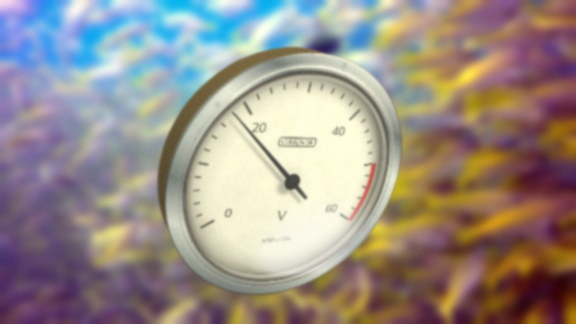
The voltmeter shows 18 V
